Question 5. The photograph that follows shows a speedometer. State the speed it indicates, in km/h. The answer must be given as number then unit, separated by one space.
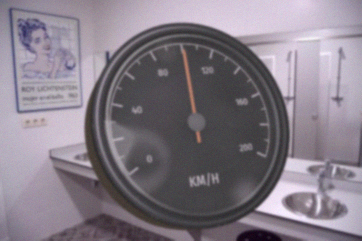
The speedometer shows 100 km/h
